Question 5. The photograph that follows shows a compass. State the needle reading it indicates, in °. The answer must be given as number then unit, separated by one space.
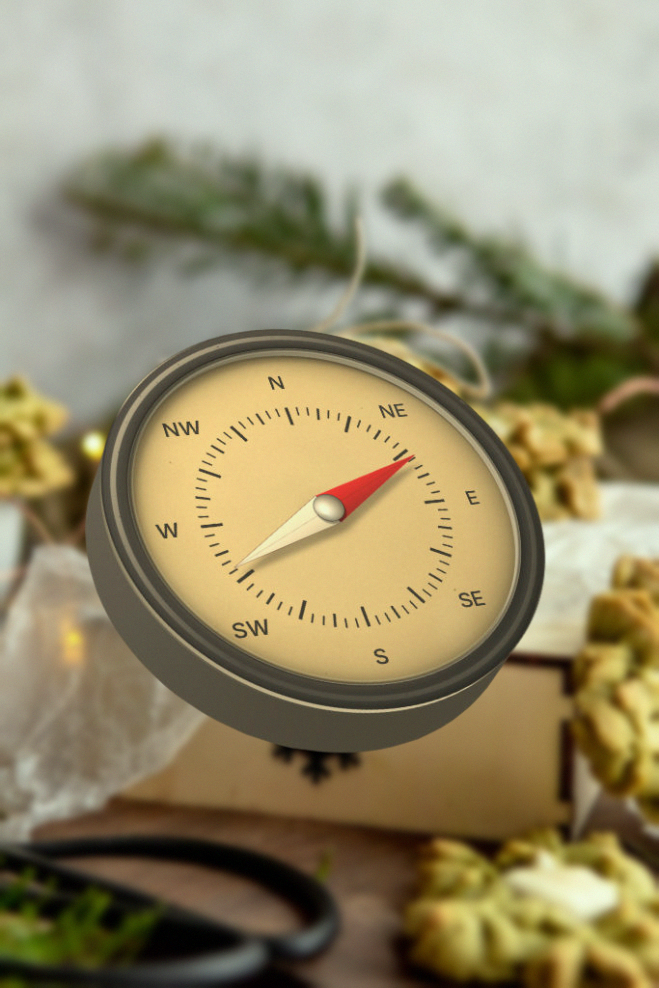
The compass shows 65 °
